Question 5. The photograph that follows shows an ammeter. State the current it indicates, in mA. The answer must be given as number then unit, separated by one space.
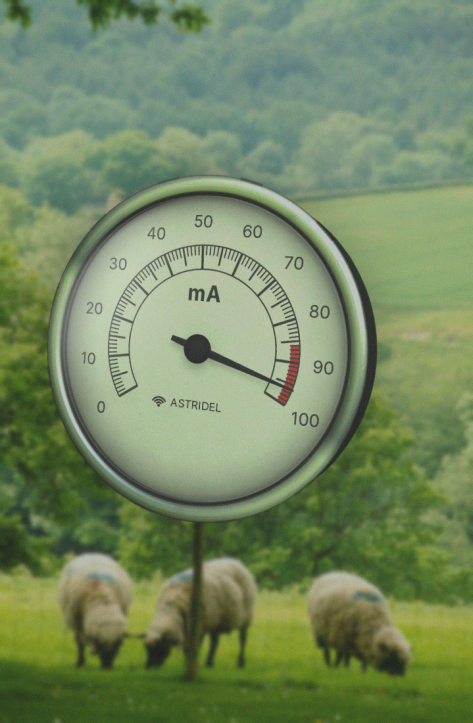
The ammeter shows 96 mA
